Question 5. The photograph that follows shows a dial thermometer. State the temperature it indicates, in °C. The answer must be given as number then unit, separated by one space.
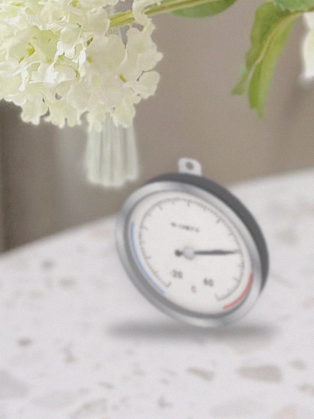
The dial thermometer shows 40 °C
